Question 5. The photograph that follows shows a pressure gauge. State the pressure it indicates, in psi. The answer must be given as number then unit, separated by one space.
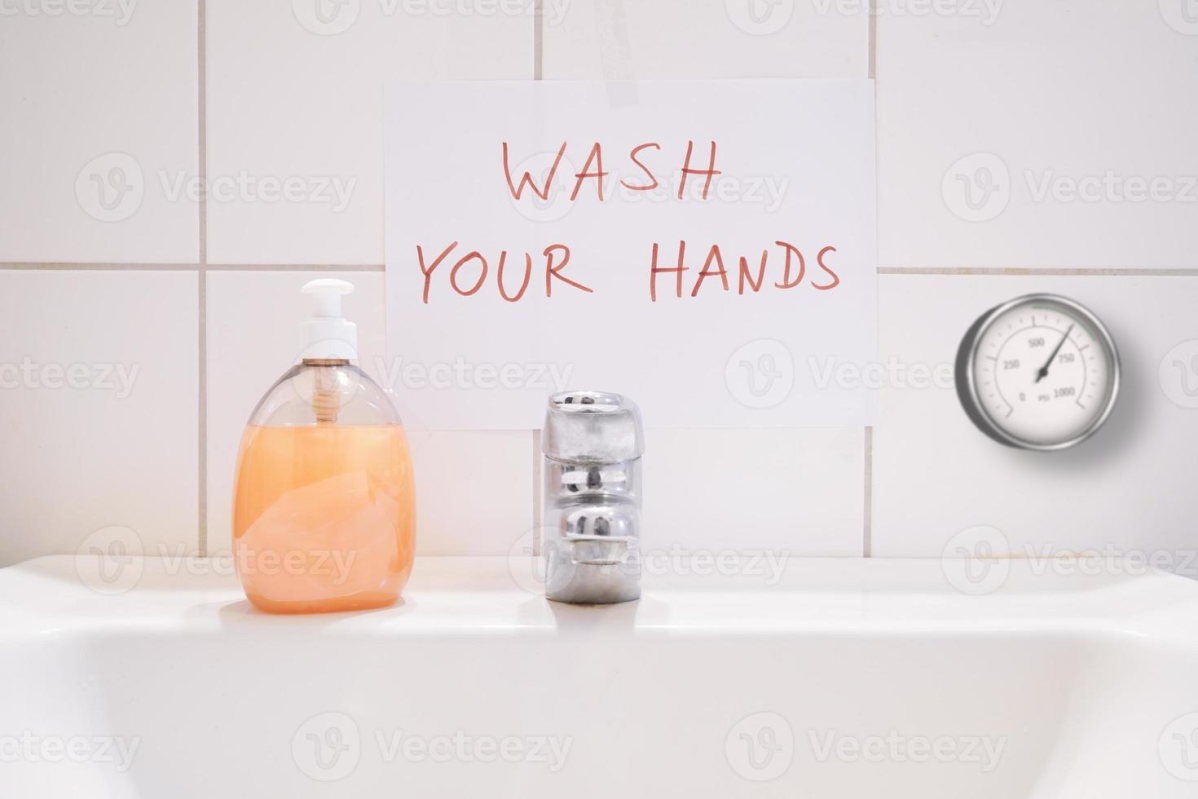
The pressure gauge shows 650 psi
